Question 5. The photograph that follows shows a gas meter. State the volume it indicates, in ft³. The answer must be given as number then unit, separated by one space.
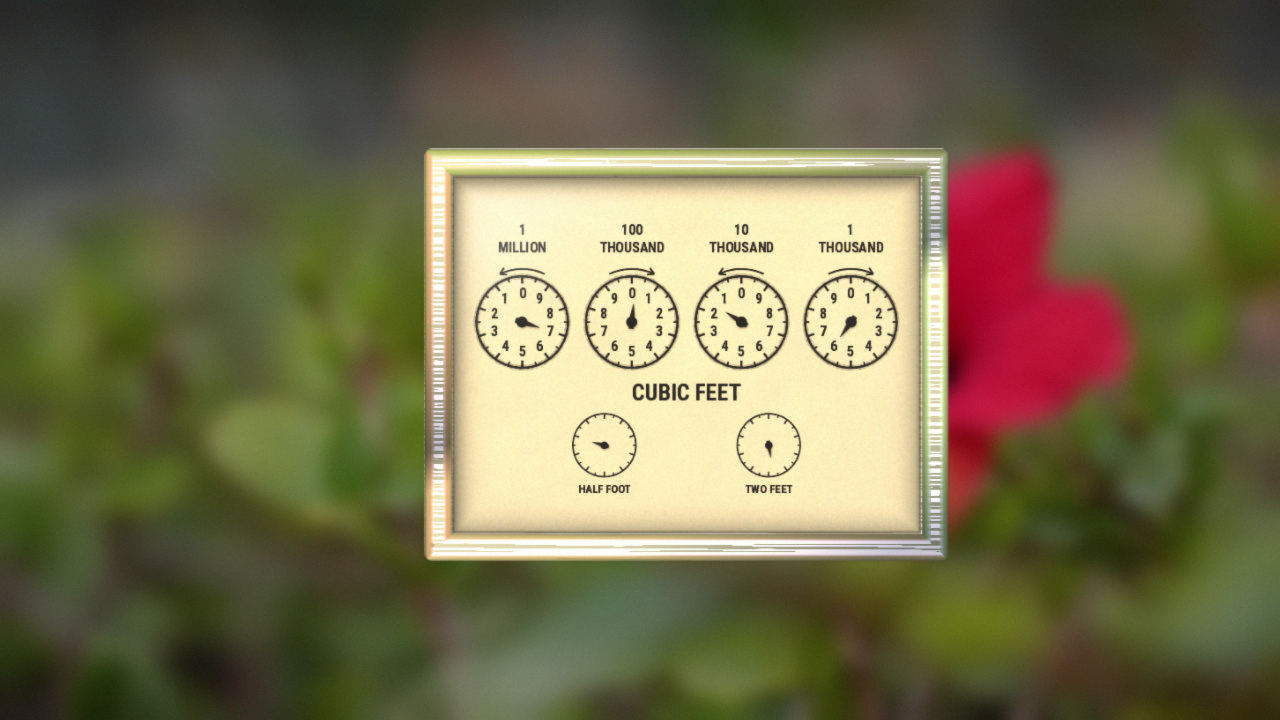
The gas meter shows 701600 ft³
